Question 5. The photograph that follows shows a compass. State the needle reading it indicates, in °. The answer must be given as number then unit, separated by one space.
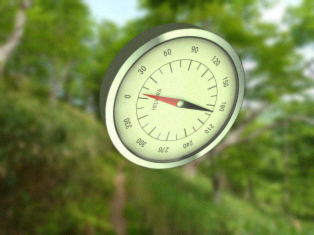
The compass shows 7.5 °
